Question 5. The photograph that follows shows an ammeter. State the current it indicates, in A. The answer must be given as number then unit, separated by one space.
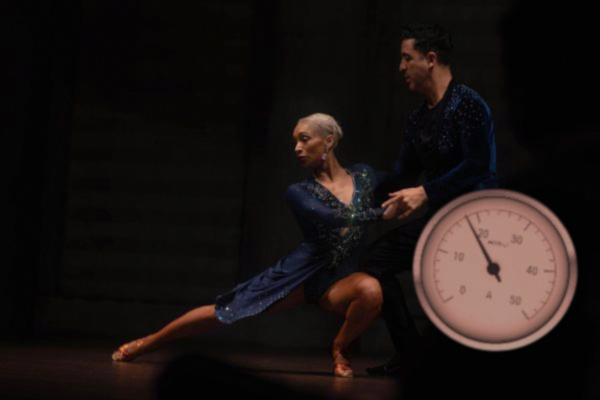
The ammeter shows 18 A
